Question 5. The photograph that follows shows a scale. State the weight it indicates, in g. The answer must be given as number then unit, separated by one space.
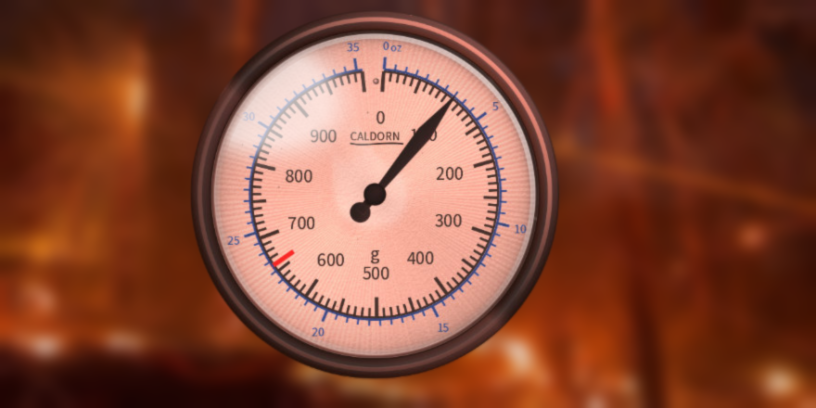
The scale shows 100 g
